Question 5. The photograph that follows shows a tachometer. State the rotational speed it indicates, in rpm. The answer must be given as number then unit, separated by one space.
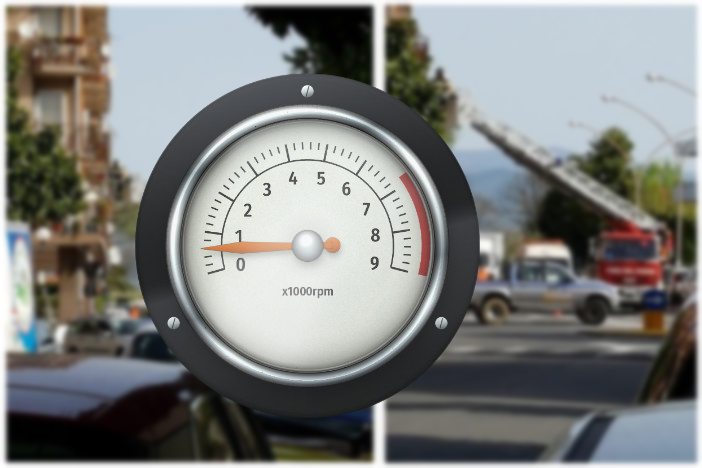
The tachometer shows 600 rpm
